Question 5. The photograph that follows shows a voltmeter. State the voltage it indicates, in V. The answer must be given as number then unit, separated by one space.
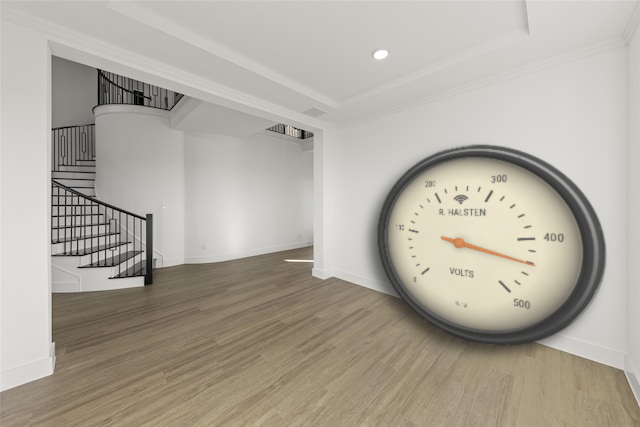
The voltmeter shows 440 V
